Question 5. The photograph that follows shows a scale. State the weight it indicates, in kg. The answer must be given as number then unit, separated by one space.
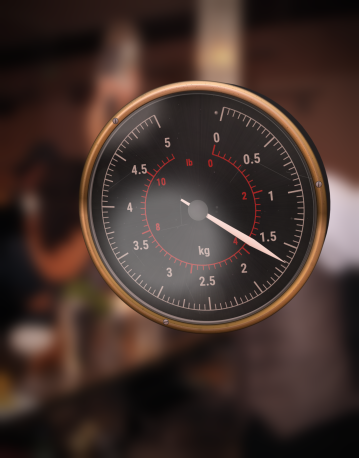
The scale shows 1.65 kg
